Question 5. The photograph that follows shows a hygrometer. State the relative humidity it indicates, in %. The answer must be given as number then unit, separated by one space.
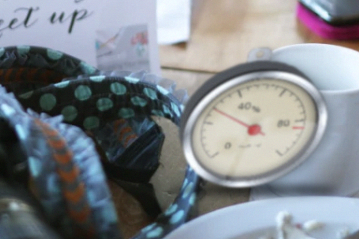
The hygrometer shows 28 %
